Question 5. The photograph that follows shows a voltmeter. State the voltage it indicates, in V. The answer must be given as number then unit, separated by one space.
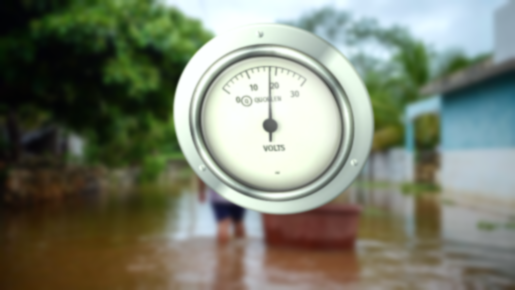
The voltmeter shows 18 V
